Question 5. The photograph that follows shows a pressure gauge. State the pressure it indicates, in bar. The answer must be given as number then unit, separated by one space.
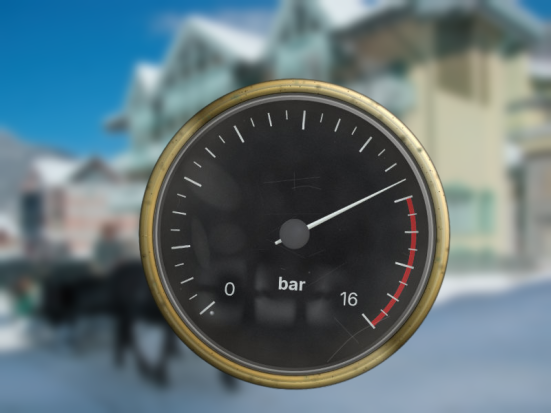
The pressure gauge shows 11.5 bar
